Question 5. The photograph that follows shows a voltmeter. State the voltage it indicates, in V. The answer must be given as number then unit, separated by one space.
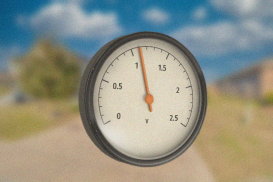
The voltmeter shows 1.1 V
